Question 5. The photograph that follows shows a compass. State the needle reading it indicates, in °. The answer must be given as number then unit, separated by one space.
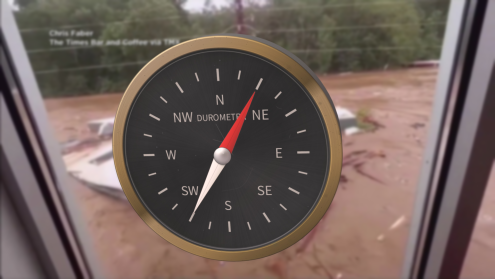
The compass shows 30 °
